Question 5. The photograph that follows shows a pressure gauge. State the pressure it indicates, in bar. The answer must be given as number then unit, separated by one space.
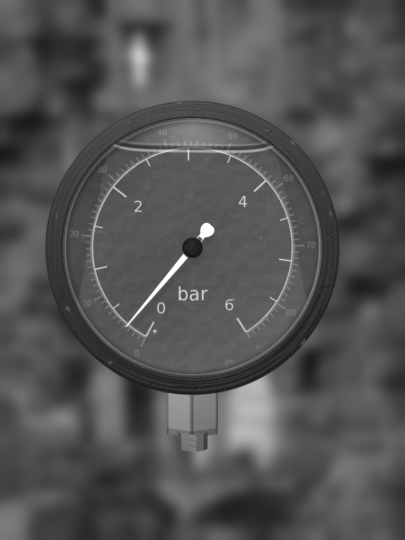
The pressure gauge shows 0.25 bar
